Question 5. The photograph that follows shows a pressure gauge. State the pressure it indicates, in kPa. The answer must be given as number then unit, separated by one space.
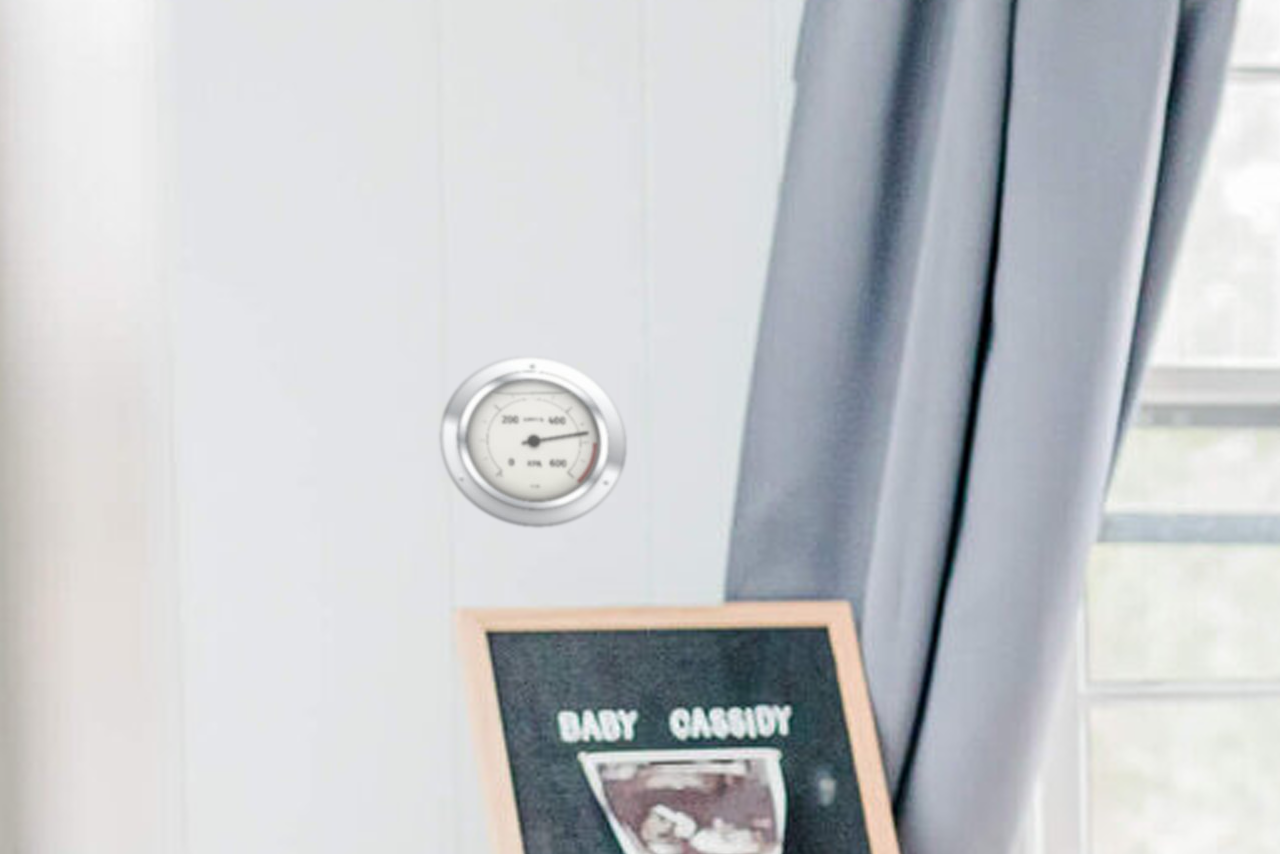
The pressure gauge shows 475 kPa
